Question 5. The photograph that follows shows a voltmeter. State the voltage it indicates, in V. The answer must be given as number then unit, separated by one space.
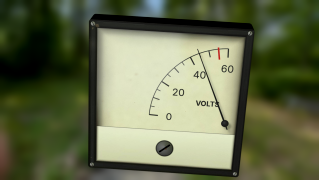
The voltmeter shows 45 V
